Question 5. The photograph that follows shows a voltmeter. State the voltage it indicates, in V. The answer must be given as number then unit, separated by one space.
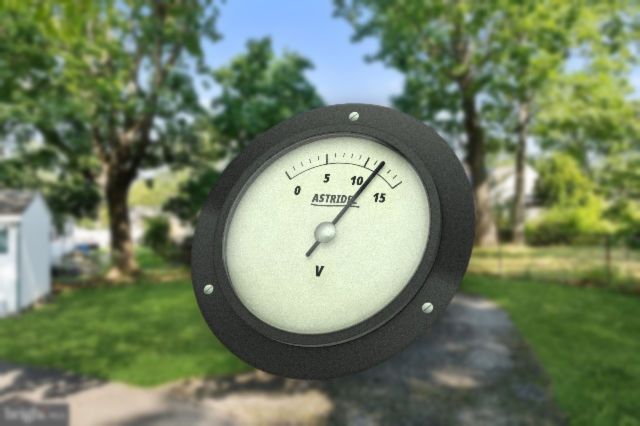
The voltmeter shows 12 V
